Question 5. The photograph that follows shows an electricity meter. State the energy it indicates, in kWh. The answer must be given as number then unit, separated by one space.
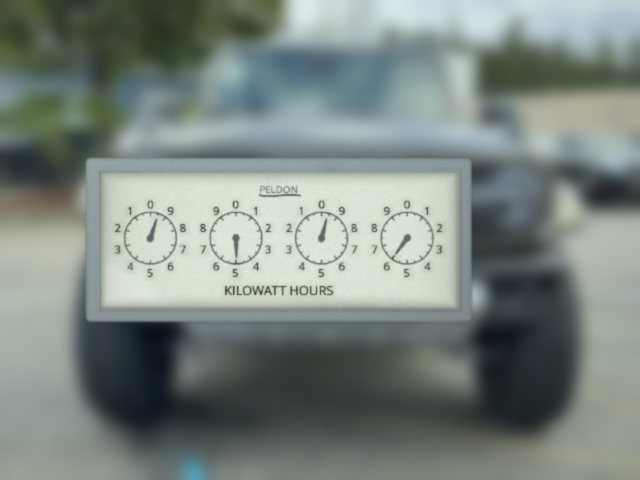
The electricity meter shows 9496 kWh
